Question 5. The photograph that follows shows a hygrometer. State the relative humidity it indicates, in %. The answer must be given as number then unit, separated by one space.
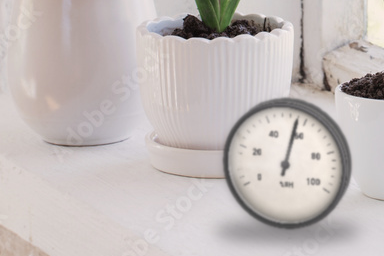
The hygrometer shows 56 %
